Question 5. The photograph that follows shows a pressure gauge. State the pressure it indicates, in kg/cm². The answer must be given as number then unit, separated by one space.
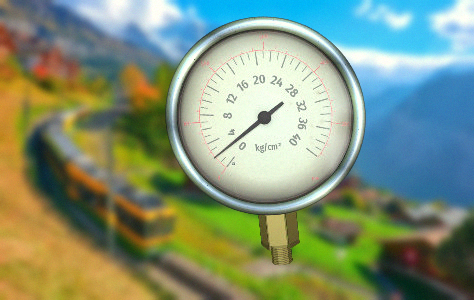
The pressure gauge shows 2 kg/cm²
